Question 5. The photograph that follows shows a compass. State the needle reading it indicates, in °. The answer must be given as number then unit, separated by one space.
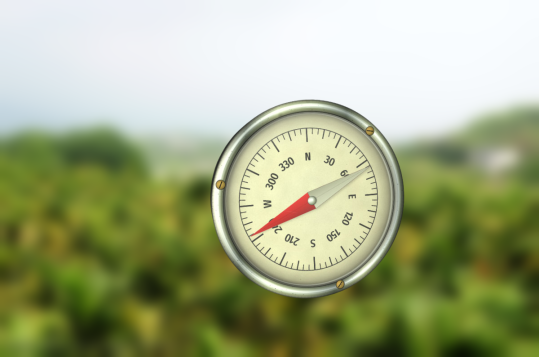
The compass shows 245 °
